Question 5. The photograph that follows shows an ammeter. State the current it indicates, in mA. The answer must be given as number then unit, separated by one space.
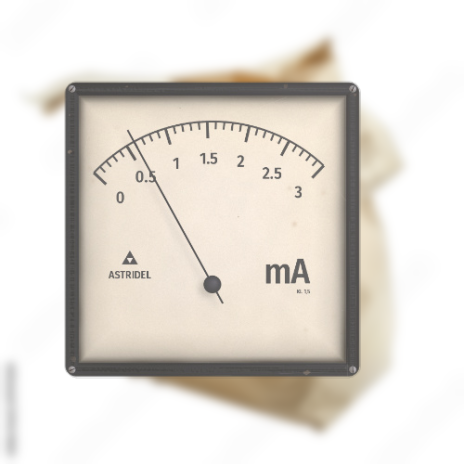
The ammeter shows 0.6 mA
